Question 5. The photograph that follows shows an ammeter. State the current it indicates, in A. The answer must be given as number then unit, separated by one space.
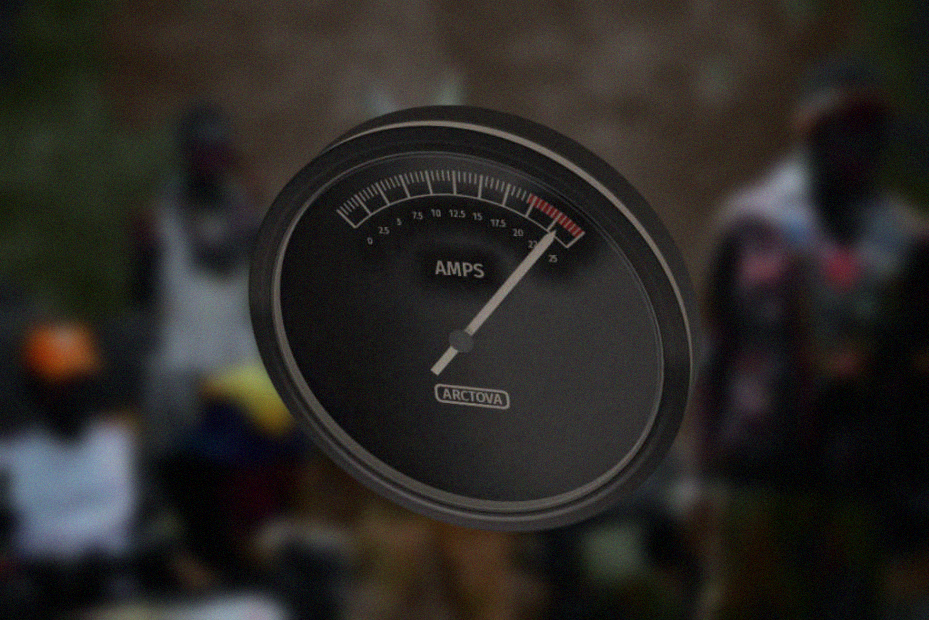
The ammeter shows 23 A
